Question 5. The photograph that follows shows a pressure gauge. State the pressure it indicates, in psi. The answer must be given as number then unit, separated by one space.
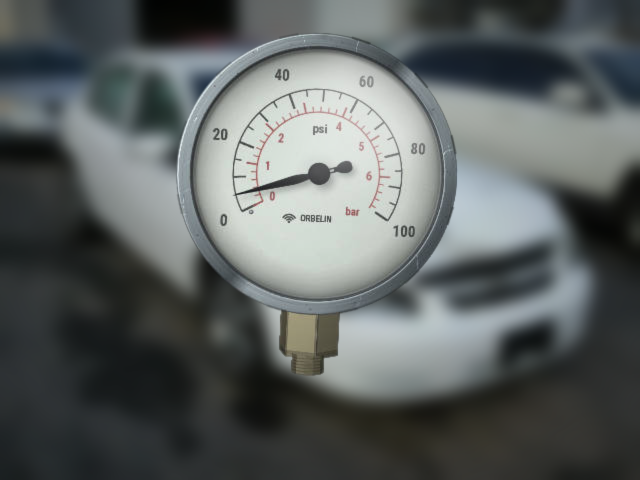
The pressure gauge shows 5 psi
